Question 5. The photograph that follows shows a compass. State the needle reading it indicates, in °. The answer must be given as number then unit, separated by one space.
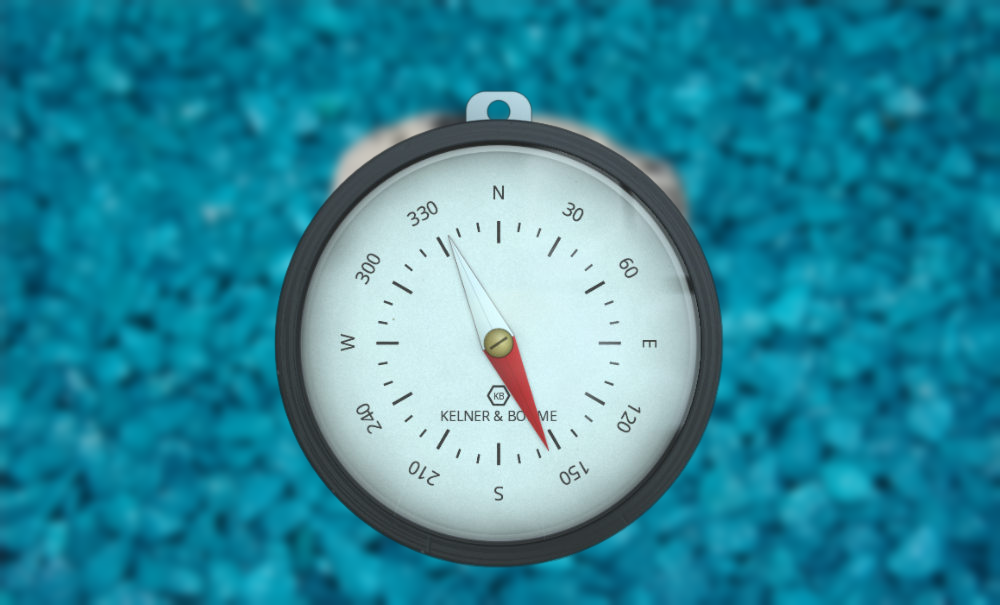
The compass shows 155 °
